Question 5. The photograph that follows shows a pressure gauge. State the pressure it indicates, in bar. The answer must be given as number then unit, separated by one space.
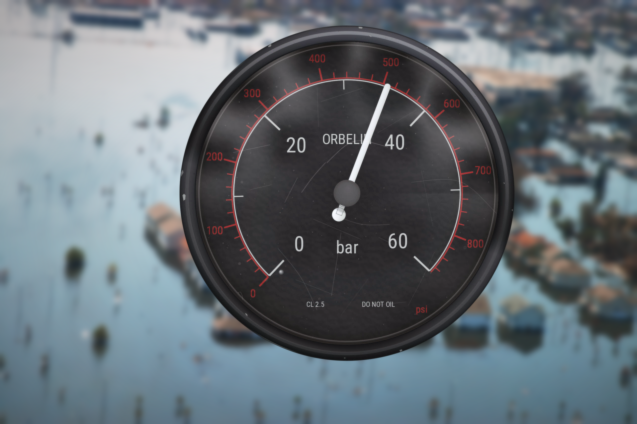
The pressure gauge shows 35 bar
